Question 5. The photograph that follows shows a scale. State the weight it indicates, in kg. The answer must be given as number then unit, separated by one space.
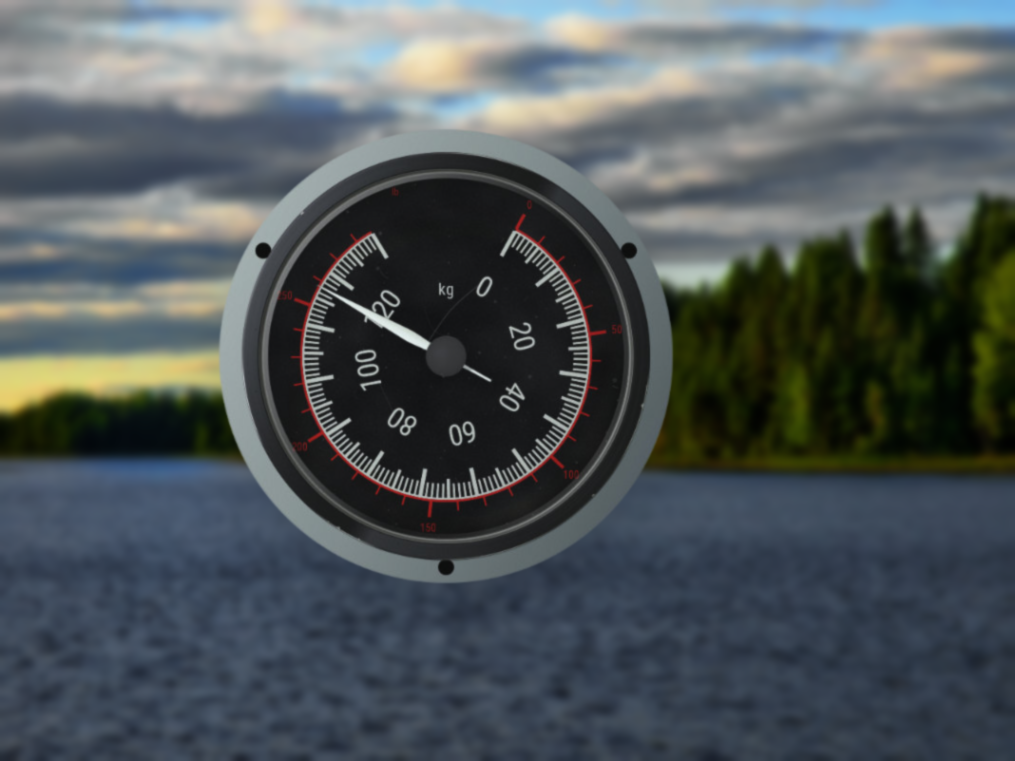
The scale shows 117 kg
